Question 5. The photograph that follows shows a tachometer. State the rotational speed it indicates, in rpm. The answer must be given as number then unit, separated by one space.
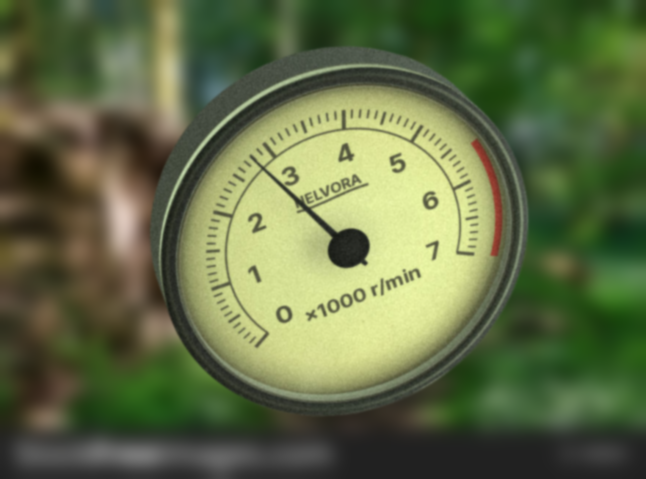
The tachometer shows 2800 rpm
